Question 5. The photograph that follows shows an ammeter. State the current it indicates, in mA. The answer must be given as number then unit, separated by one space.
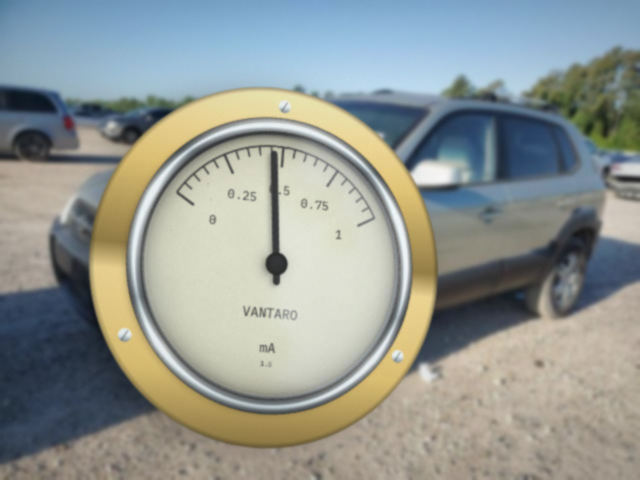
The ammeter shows 0.45 mA
